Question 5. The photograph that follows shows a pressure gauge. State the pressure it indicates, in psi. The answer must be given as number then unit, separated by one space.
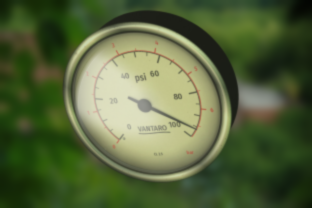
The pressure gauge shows 95 psi
